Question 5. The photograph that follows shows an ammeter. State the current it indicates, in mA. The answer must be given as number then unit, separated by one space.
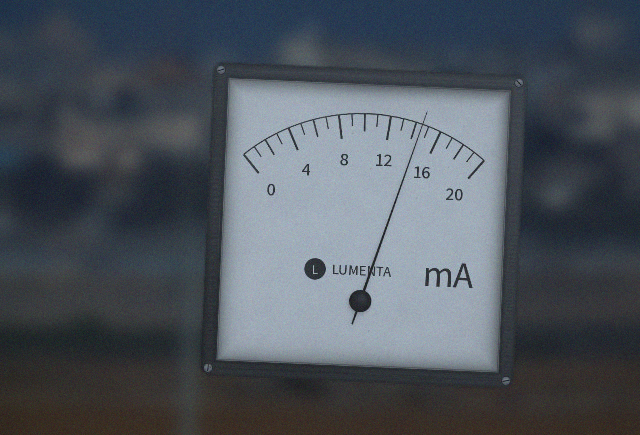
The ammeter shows 14.5 mA
